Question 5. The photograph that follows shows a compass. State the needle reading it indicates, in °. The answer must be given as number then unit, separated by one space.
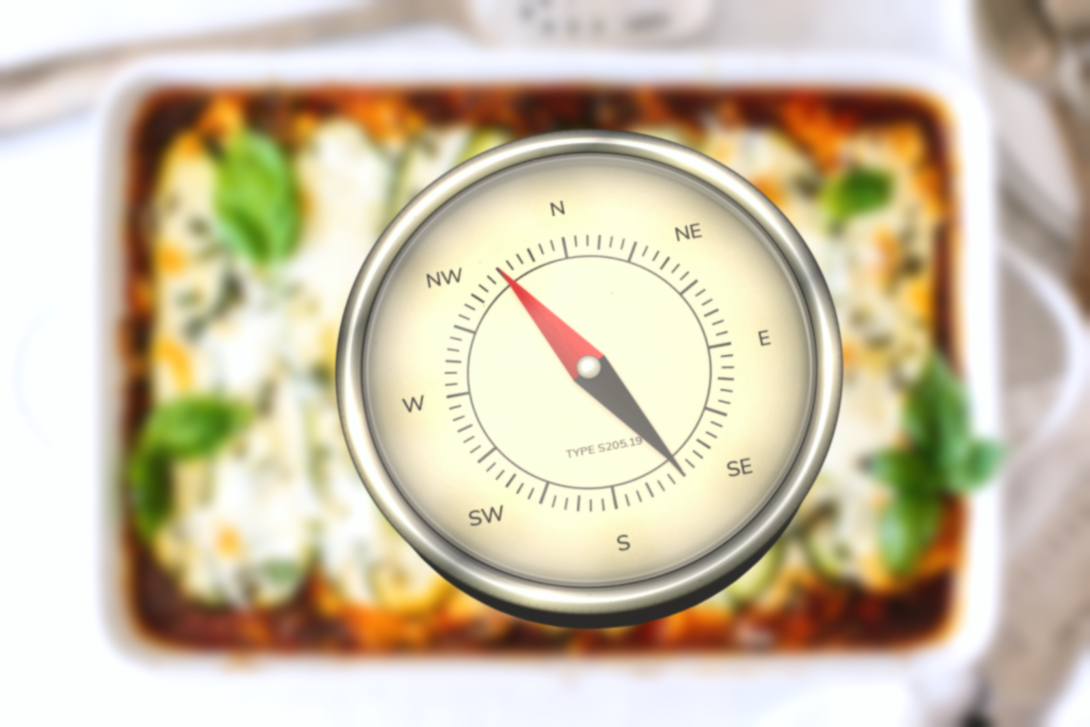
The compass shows 330 °
